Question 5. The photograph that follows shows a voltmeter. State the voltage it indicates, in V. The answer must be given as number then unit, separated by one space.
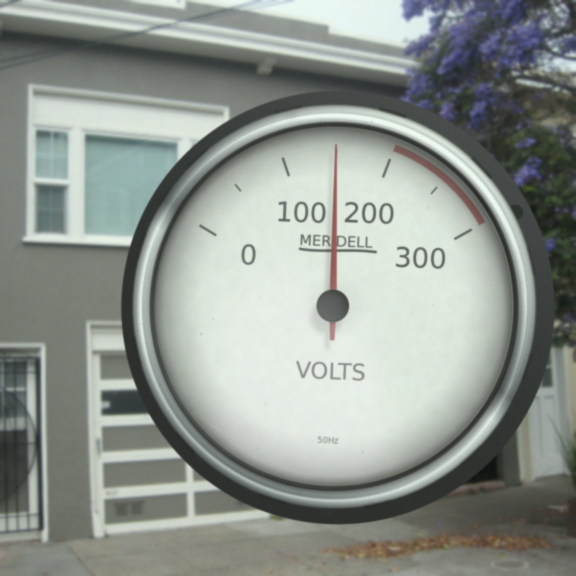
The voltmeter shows 150 V
